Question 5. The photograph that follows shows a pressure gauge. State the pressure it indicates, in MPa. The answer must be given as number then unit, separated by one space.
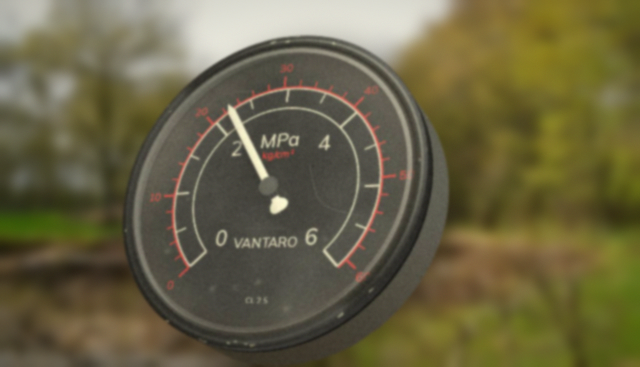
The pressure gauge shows 2.25 MPa
